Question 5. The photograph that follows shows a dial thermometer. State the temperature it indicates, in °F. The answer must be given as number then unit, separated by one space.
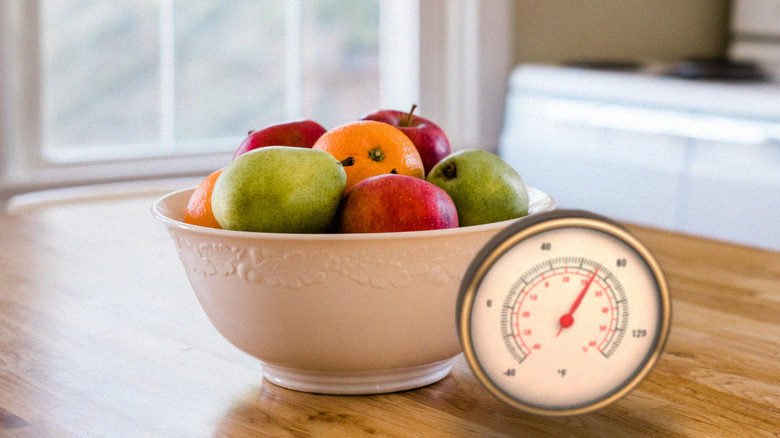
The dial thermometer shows 70 °F
